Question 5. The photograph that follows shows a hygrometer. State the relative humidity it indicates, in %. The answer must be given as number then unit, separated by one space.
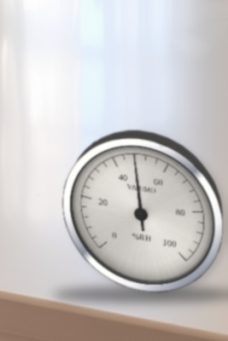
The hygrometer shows 48 %
